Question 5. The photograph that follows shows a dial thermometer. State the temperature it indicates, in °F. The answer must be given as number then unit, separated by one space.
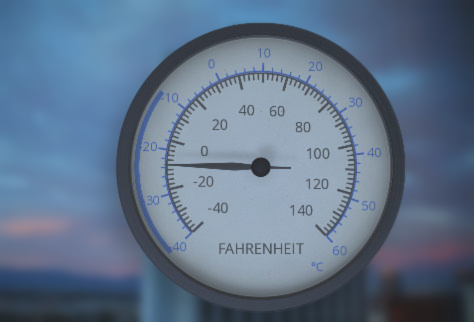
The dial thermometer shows -10 °F
